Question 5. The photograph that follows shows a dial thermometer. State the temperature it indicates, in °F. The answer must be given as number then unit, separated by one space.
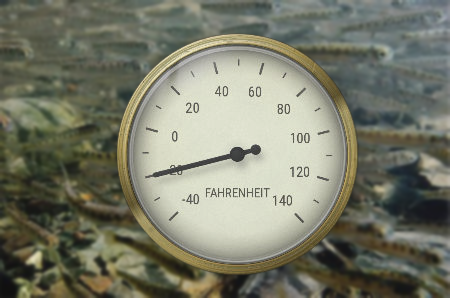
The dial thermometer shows -20 °F
